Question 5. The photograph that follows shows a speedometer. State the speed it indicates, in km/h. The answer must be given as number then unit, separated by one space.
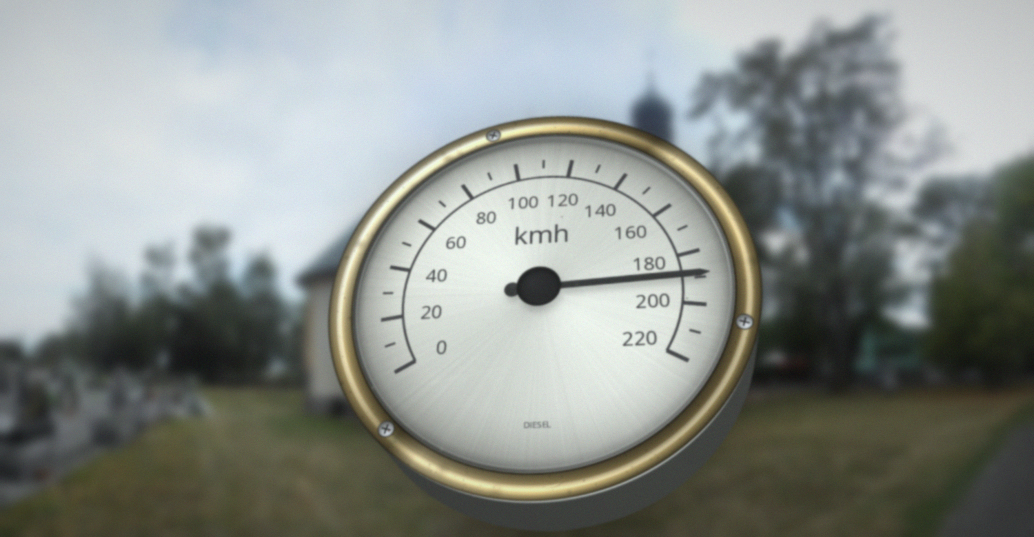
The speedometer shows 190 km/h
